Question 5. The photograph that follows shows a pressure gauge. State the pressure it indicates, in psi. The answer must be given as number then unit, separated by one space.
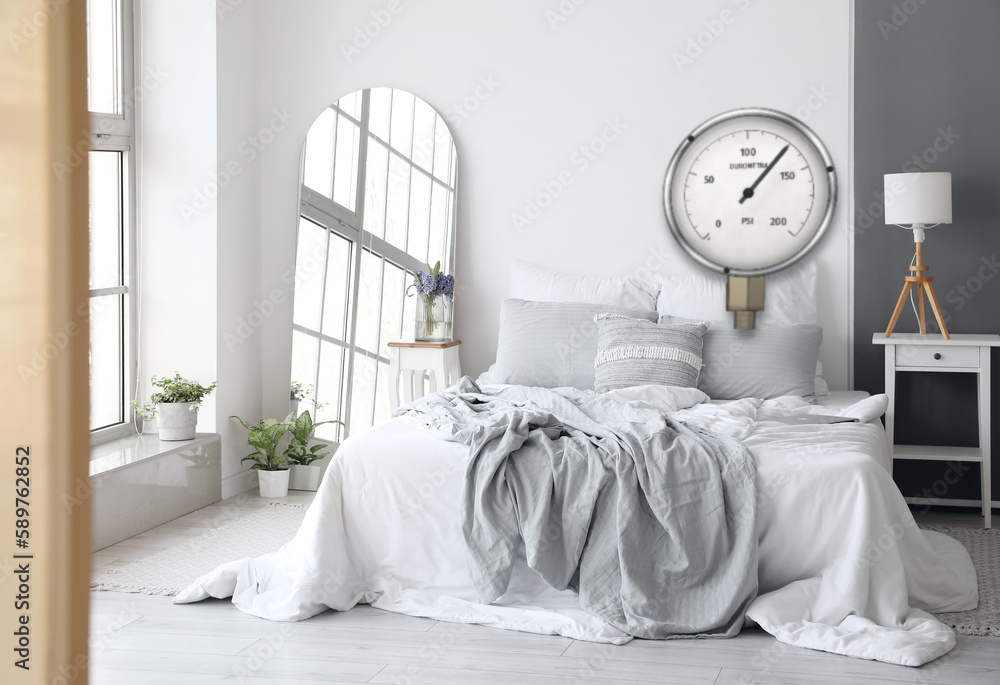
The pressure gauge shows 130 psi
